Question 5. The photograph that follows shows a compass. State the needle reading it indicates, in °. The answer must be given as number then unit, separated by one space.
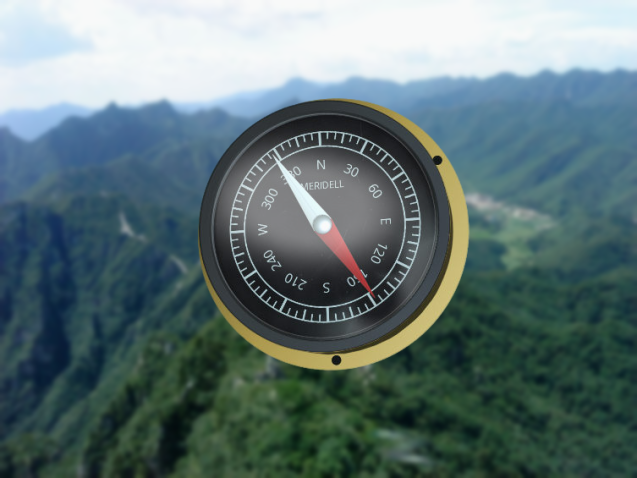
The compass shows 147.5 °
